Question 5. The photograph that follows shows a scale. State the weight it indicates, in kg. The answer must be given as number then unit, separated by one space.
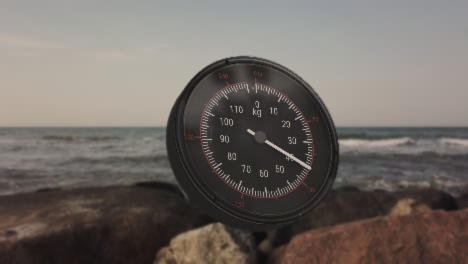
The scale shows 40 kg
